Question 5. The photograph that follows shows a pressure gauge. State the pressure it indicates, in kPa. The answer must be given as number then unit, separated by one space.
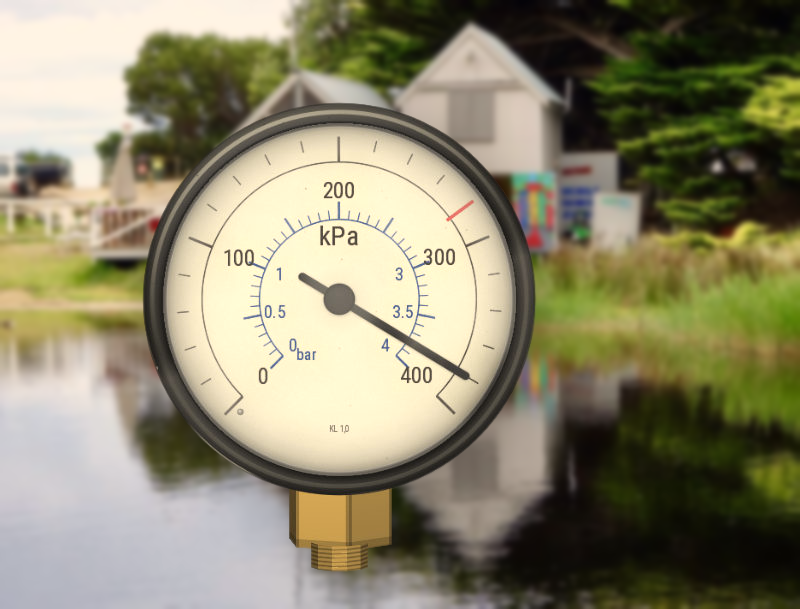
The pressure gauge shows 380 kPa
